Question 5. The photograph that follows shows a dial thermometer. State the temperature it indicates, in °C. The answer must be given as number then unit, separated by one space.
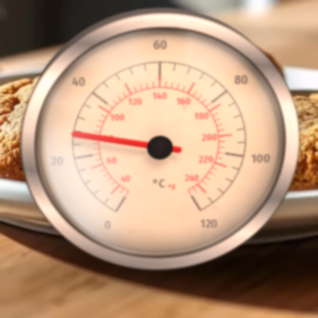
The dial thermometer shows 28 °C
